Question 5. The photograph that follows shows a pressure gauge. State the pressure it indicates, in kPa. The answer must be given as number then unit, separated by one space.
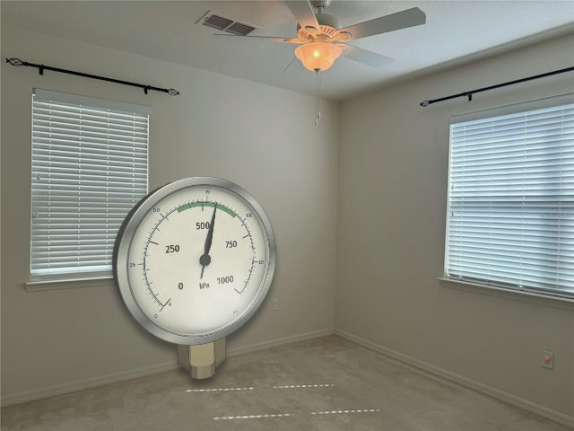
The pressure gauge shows 550 kPa
